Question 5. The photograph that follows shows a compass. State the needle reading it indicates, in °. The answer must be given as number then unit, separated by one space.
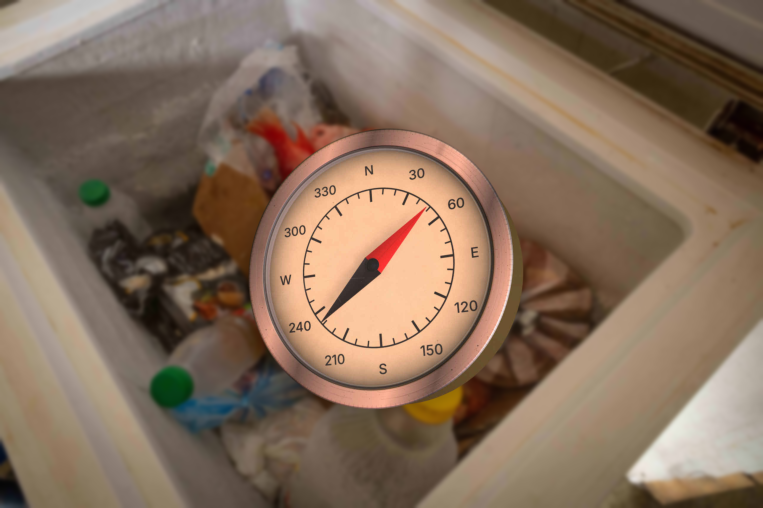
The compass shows 50 °
